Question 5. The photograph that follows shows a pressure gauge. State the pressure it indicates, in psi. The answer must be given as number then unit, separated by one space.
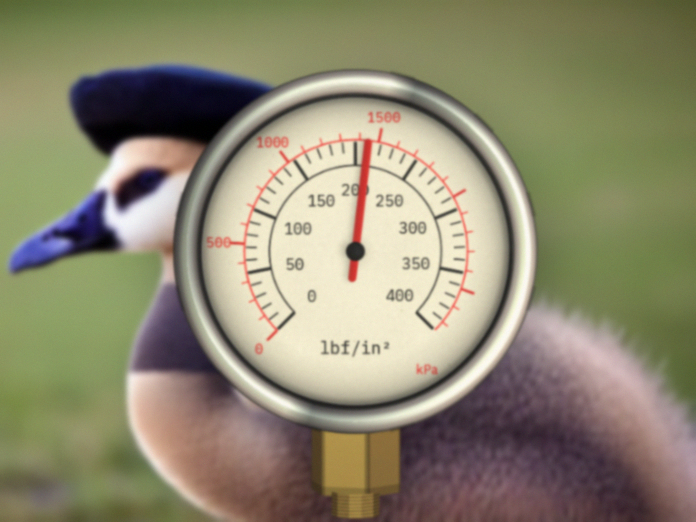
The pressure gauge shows 210 psi
